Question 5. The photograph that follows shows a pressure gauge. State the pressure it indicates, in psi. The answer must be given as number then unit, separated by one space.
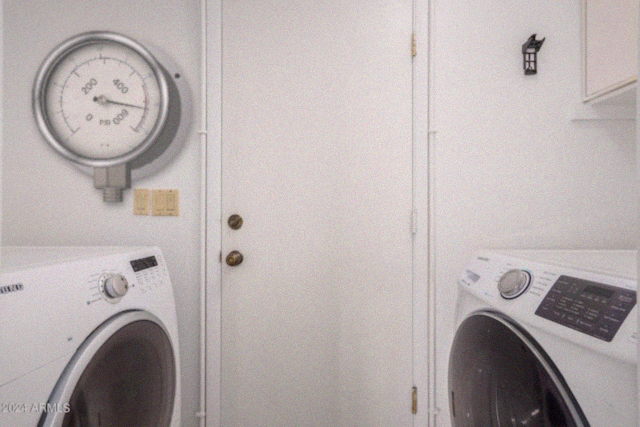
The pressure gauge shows 525 psi
